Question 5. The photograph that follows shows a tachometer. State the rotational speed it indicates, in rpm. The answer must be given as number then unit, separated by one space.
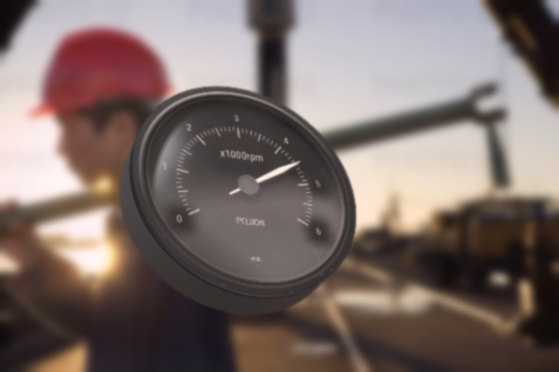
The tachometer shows 4500 rpm
